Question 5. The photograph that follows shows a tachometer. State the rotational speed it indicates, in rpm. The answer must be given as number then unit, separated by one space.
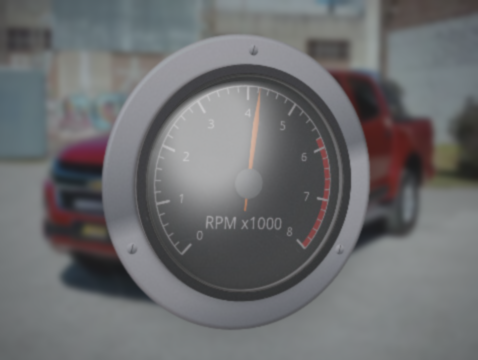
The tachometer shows 4200 rpm
